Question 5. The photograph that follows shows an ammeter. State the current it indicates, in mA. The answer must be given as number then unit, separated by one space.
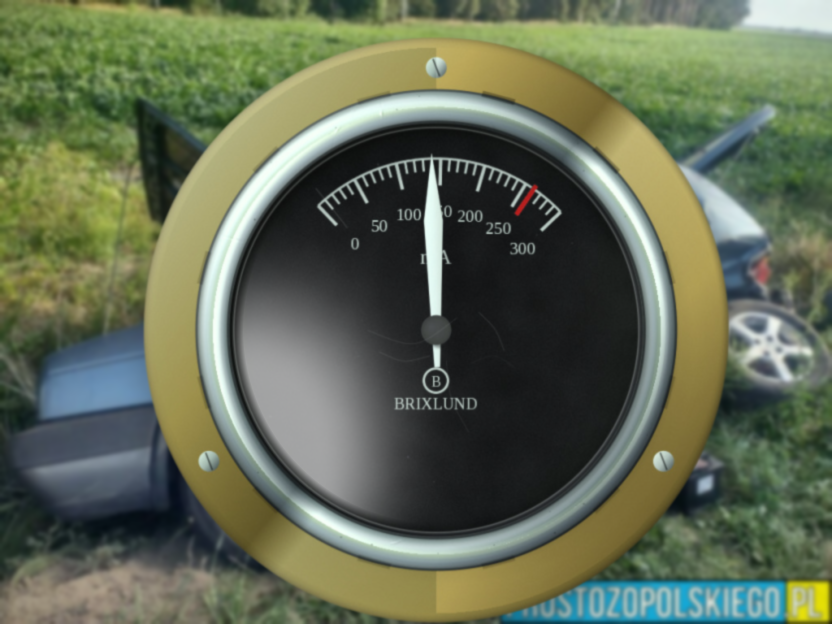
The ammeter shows 140 mA
